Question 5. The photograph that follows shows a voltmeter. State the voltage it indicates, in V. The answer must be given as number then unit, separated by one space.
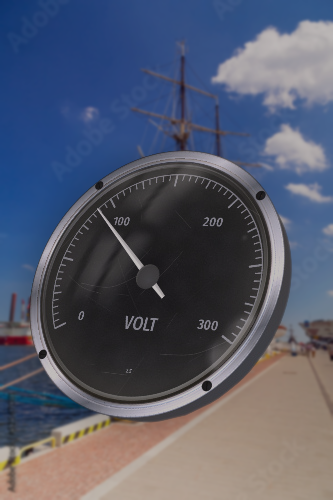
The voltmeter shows 90 V
